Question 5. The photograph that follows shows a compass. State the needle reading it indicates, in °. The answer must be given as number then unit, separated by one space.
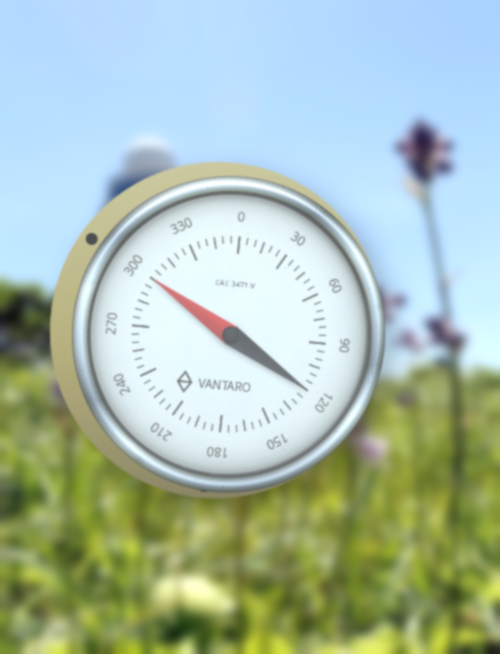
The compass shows 300 °
